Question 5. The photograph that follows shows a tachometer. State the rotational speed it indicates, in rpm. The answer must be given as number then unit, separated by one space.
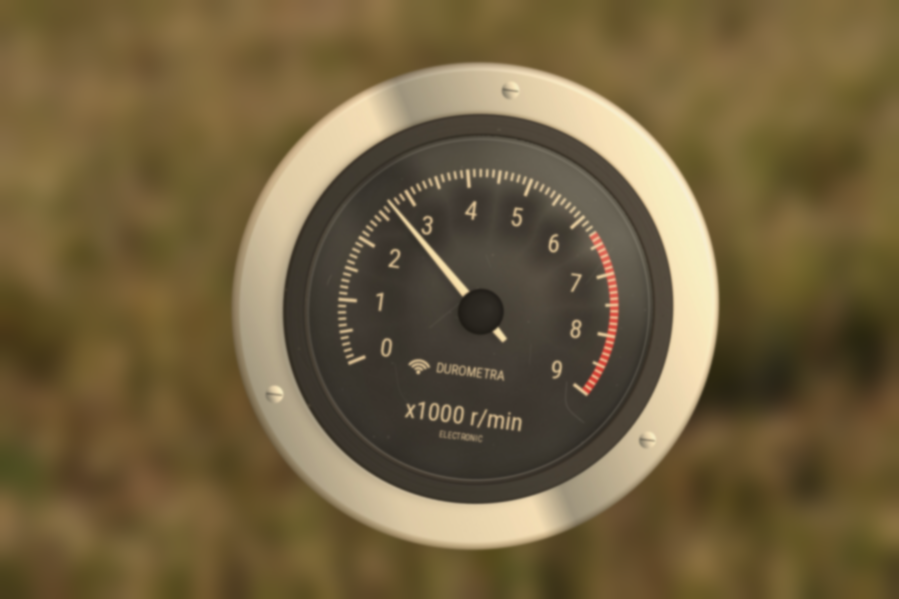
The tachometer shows 2700 rpm
